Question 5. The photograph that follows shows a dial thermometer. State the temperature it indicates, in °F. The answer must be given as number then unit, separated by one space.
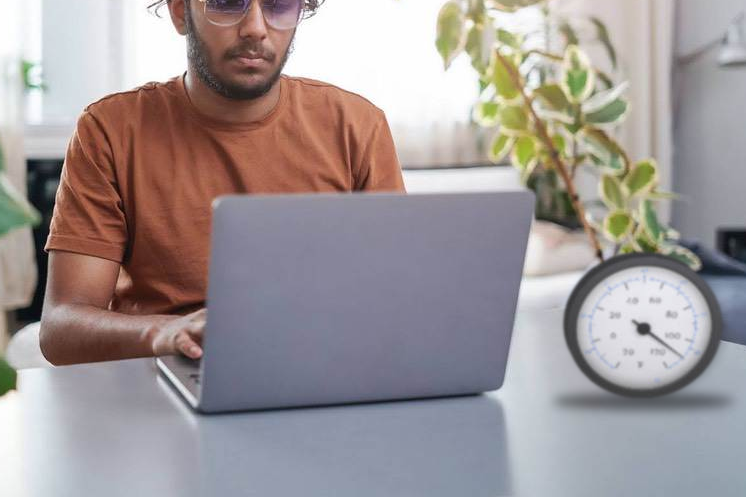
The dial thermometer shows 110 °F
